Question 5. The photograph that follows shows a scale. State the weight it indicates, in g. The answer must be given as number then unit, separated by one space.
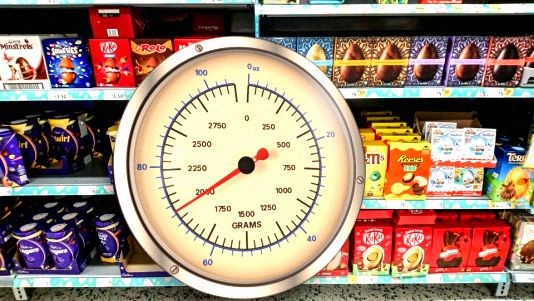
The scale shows 2000 g
